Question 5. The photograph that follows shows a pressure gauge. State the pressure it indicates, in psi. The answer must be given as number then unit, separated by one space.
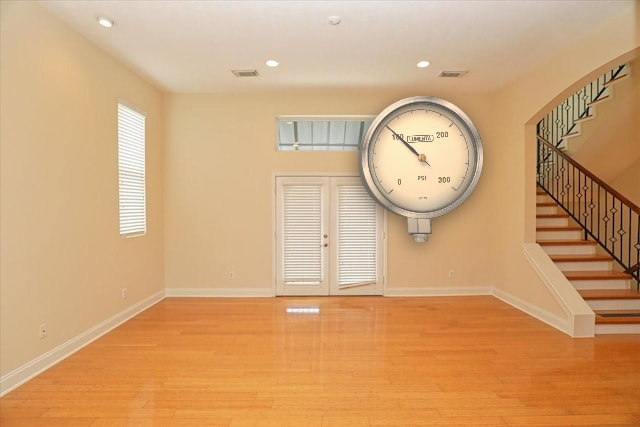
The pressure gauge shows 100 psi
